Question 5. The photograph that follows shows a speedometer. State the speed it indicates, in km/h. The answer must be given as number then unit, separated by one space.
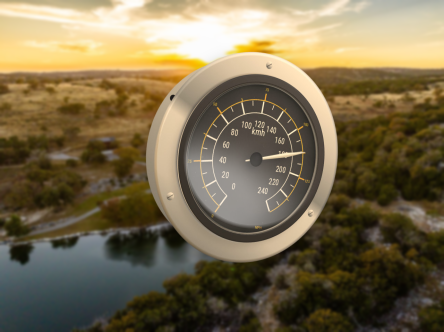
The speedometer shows 180 km/h
